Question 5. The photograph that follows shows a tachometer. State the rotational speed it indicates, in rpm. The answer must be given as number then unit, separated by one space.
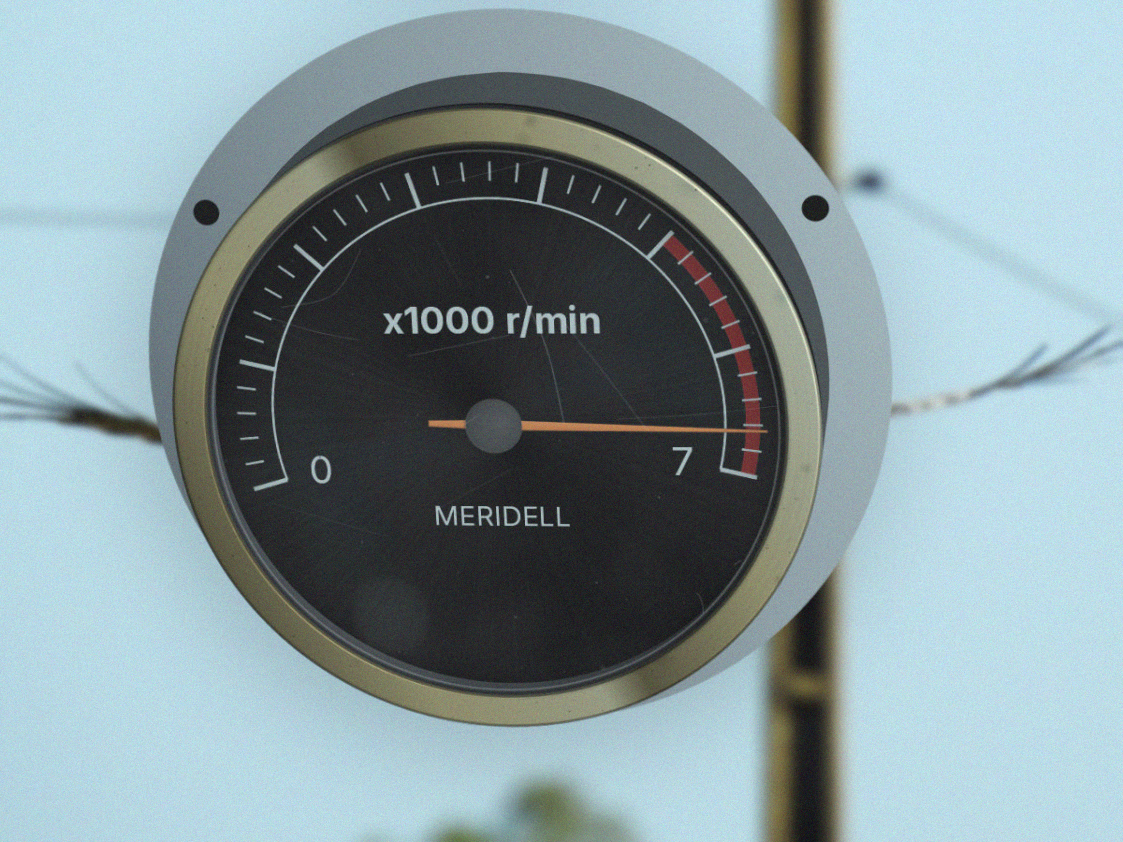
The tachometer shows 6600 rpm
